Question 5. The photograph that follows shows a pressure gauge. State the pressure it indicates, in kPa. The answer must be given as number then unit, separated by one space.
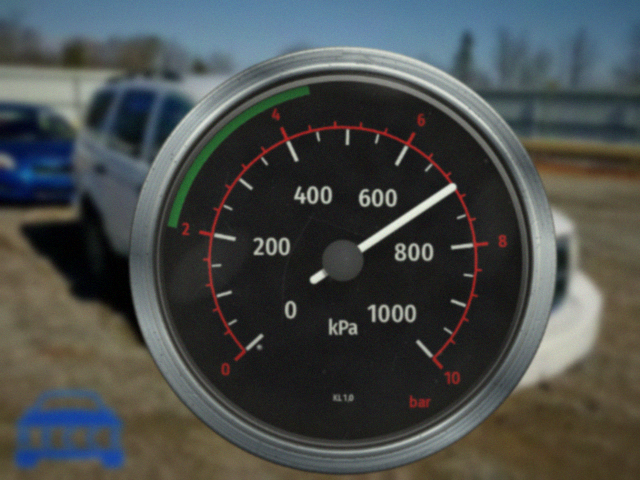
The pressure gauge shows 700 kPa
